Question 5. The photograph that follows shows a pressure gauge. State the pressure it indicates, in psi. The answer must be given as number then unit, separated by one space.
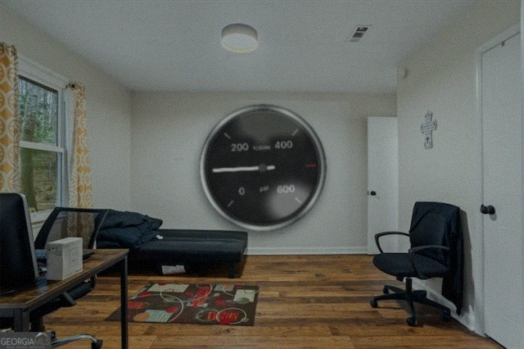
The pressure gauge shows 100 psi
